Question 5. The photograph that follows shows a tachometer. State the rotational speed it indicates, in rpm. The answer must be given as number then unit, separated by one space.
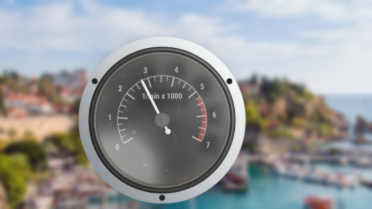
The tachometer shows 2750 rpm
